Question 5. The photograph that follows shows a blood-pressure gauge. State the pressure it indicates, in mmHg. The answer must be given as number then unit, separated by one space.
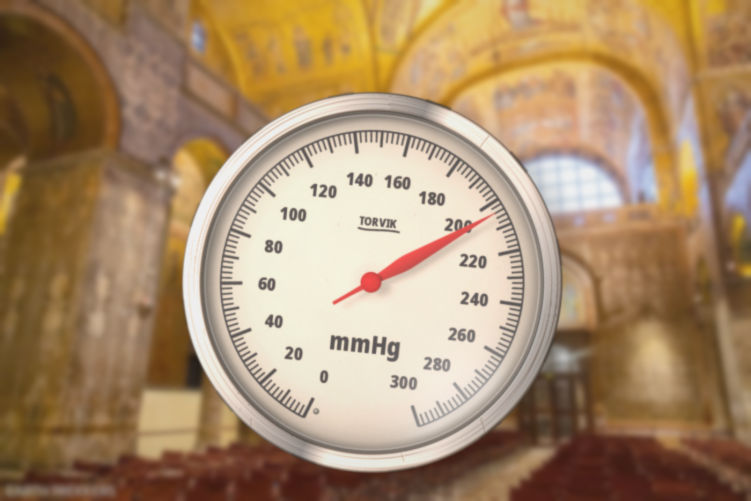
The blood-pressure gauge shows 204 mmHg
